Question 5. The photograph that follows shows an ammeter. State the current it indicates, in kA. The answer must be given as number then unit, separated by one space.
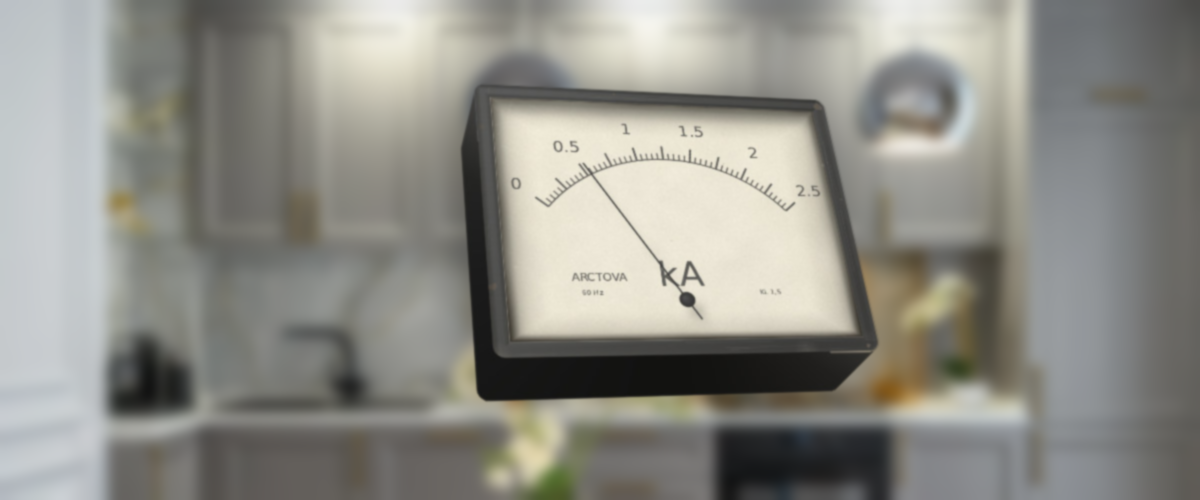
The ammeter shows 0.5 kA
